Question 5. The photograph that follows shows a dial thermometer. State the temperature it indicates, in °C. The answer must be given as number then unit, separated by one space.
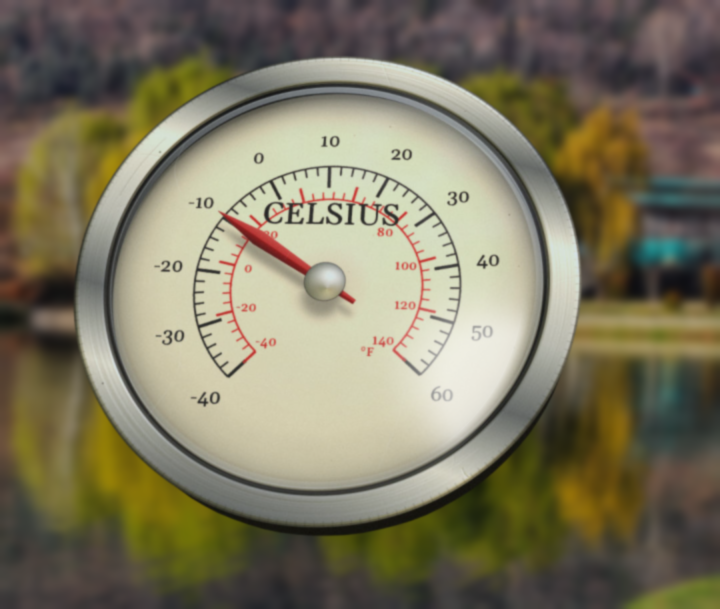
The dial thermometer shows -10 °C
